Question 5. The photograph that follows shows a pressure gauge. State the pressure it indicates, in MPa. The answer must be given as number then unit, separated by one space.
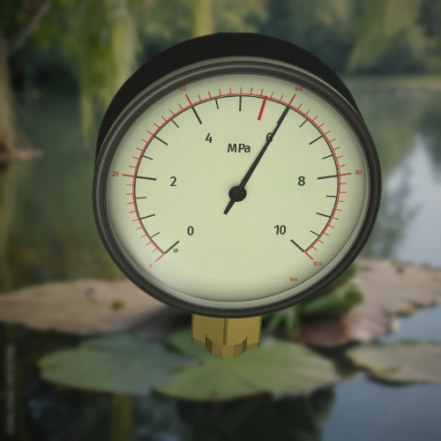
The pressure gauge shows 6 MPa
